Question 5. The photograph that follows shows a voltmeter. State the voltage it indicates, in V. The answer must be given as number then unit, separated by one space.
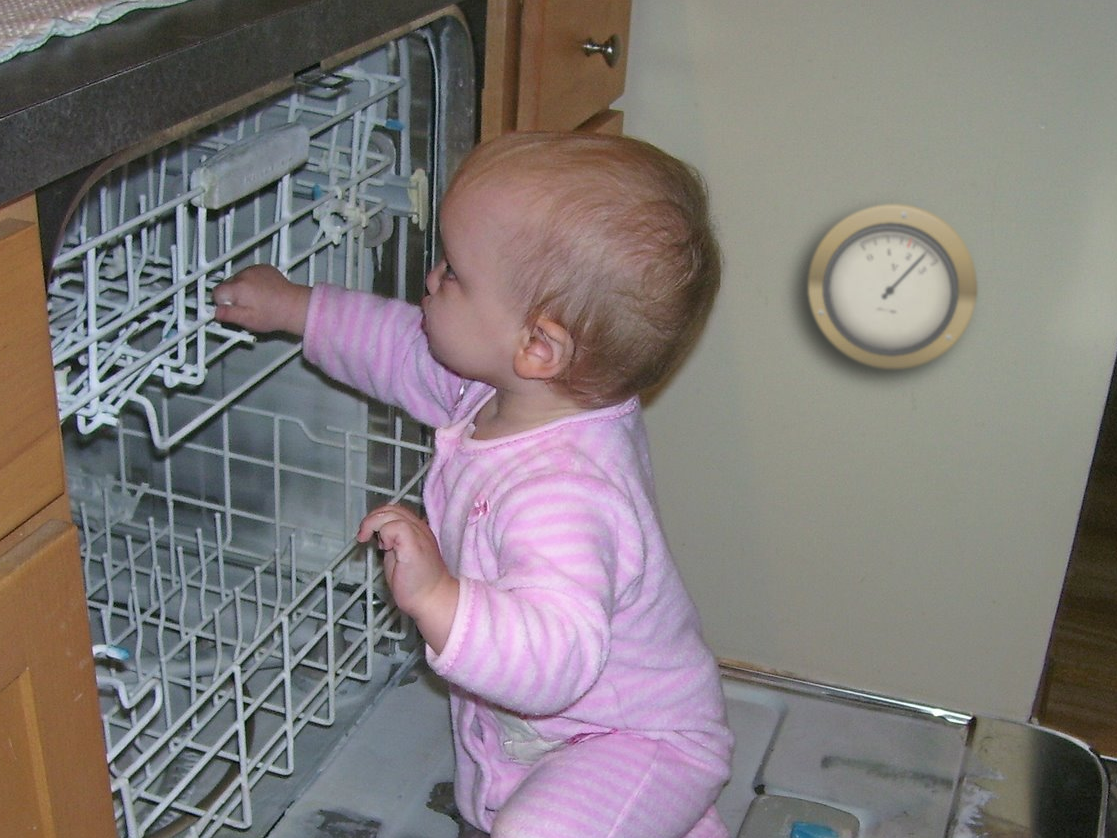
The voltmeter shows 2.5 V
